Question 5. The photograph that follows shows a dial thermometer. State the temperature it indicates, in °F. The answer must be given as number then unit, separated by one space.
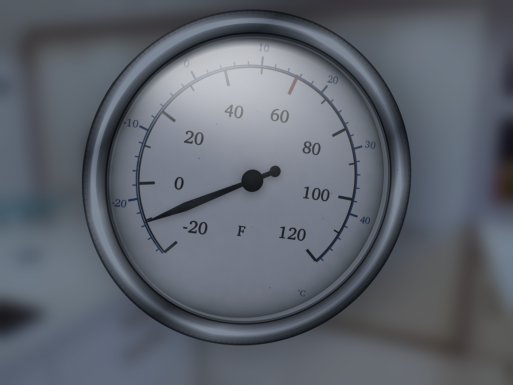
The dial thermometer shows -10 °F
